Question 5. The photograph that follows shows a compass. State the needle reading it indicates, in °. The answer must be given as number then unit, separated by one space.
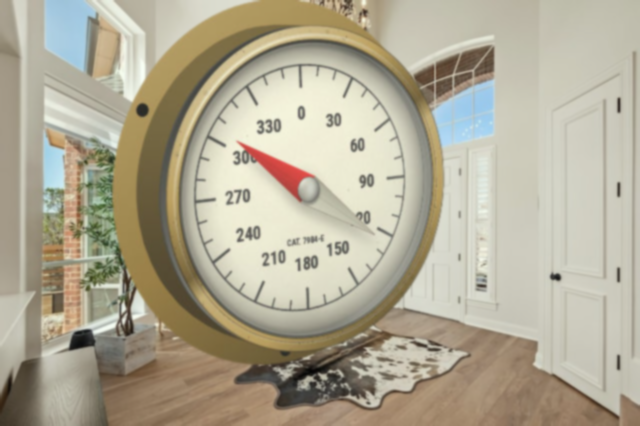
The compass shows 305 °
